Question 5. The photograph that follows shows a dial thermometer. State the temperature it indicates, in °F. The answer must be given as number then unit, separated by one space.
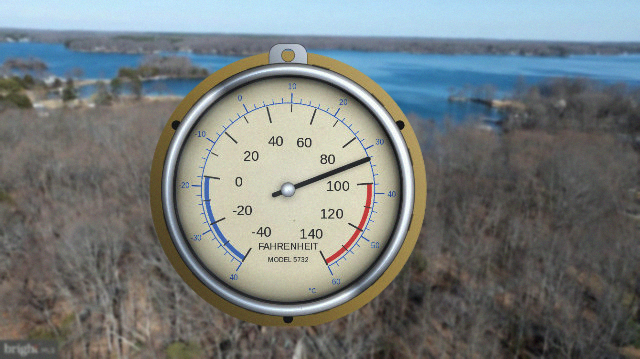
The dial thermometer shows 90 °F
